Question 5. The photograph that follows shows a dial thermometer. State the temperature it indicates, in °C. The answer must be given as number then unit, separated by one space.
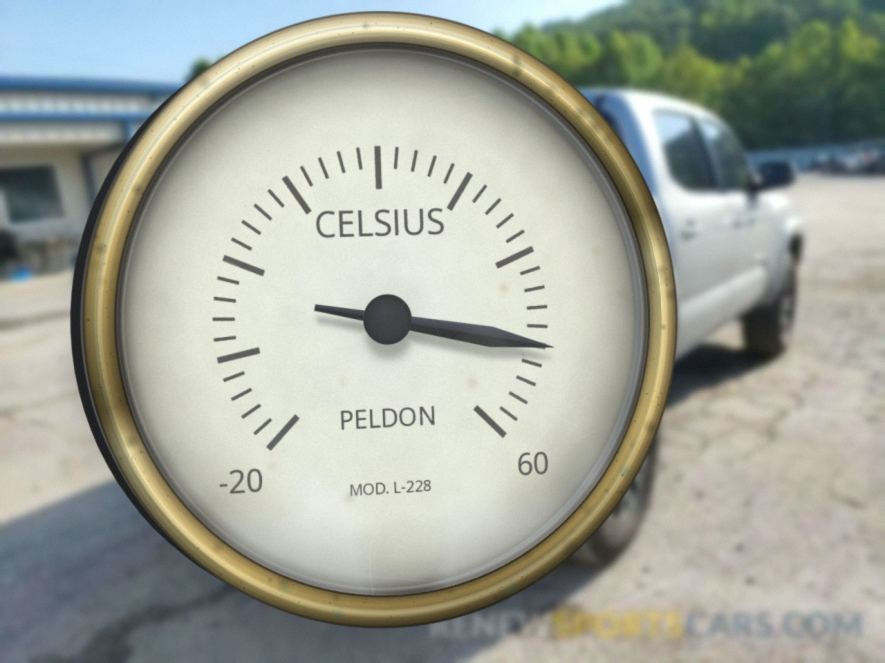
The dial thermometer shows 50 °C
